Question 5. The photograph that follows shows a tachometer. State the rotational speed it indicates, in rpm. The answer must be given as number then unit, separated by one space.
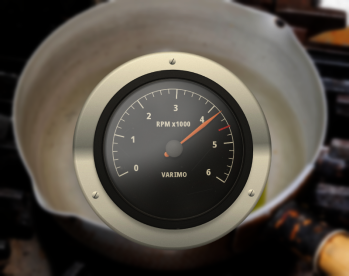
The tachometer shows 4200 rpm
